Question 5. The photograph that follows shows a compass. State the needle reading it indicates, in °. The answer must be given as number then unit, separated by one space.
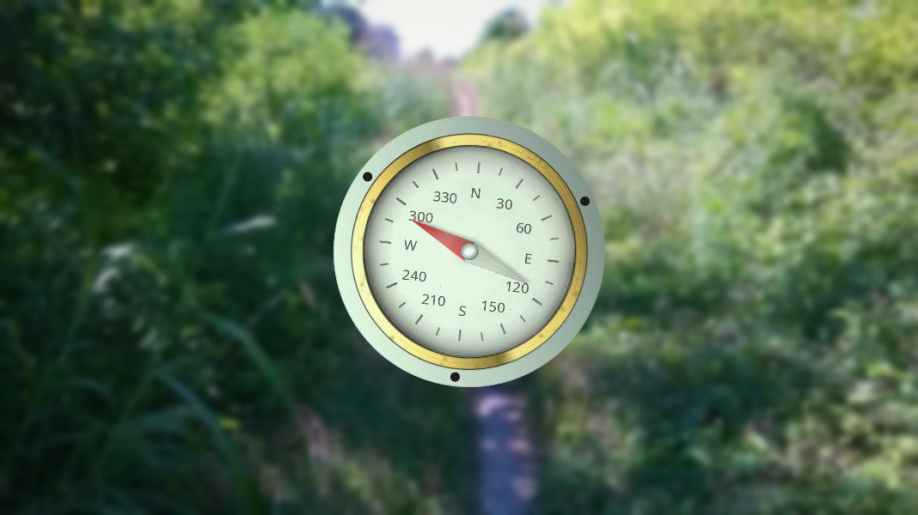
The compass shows 292.5 °
